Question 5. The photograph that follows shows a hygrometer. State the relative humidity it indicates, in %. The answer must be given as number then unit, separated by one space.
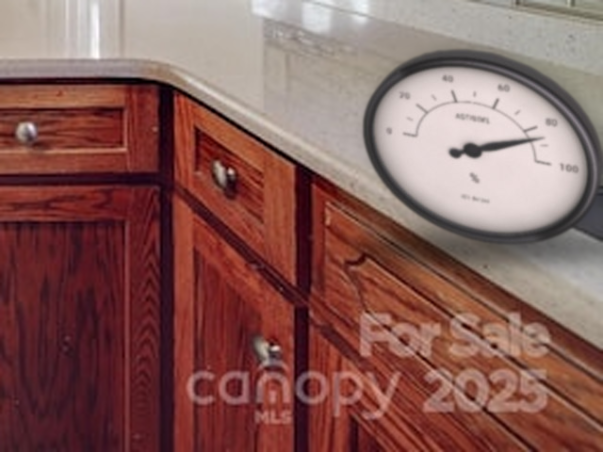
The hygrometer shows 85 %
